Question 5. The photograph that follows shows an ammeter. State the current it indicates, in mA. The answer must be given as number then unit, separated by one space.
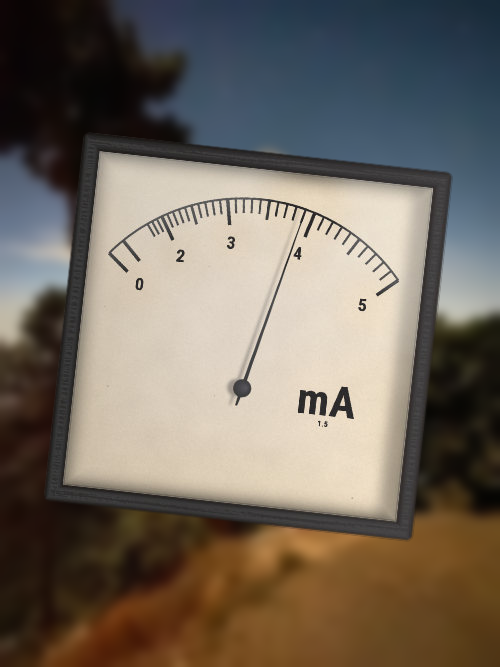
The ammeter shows 3.9 mA
